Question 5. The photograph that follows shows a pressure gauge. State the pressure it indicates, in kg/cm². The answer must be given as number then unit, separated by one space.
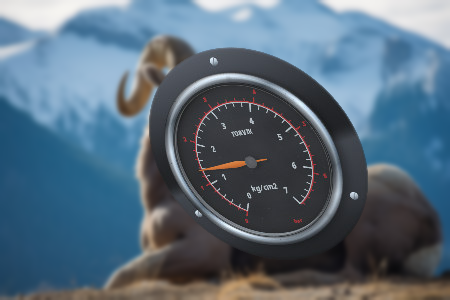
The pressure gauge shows 1.4 kg/cm²
